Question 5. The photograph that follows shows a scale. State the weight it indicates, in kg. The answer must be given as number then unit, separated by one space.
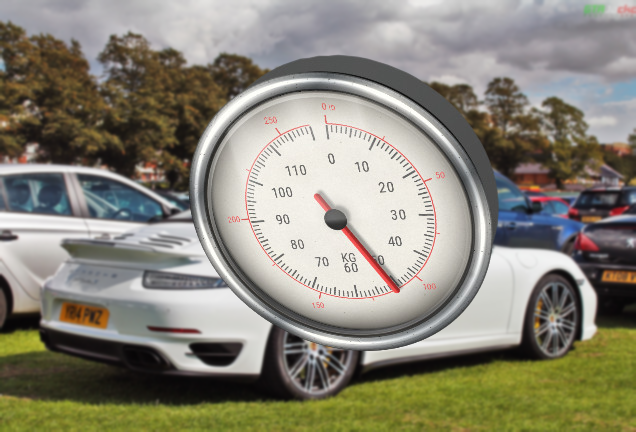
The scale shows 50 kg
